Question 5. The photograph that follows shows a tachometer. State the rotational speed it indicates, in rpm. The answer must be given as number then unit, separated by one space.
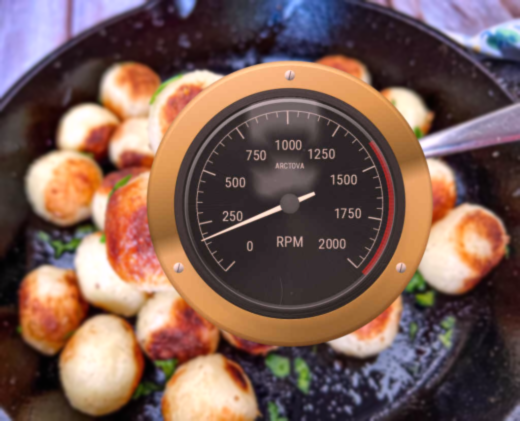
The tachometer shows 175 rpm
